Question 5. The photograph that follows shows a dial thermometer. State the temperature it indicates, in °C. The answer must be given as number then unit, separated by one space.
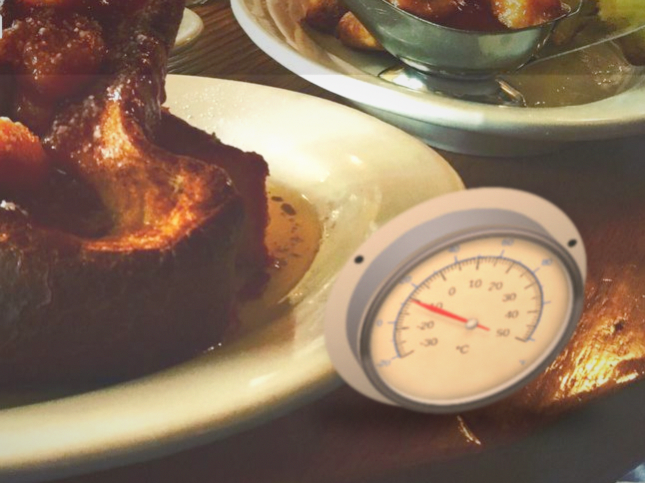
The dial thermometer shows -10 °C
